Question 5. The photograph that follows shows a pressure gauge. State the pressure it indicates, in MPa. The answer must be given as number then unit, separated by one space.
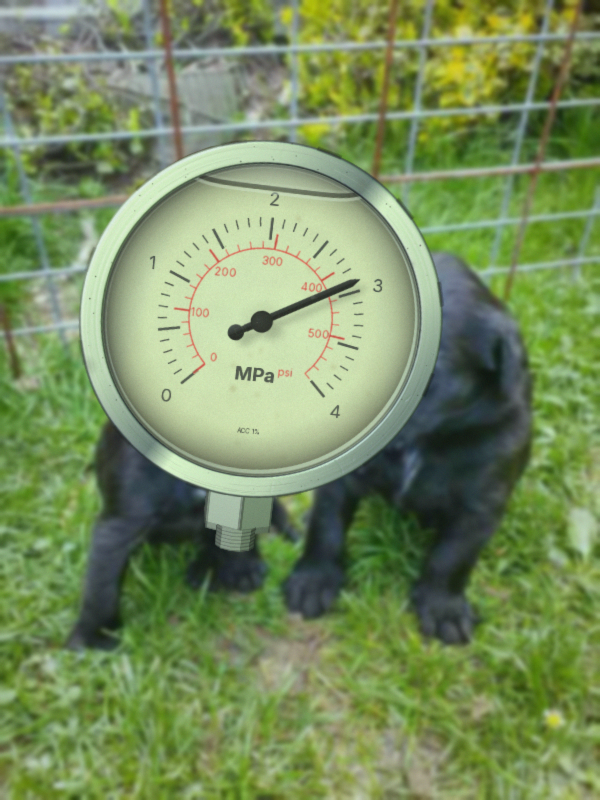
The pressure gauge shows 2.9 MPa
